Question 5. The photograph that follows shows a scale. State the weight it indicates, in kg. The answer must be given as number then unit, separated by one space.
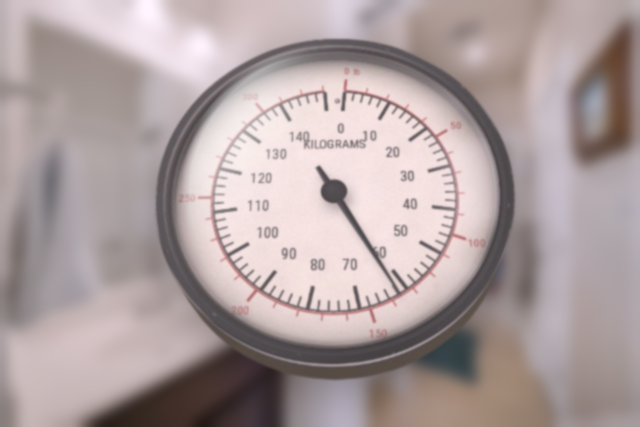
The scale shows 62 kg
